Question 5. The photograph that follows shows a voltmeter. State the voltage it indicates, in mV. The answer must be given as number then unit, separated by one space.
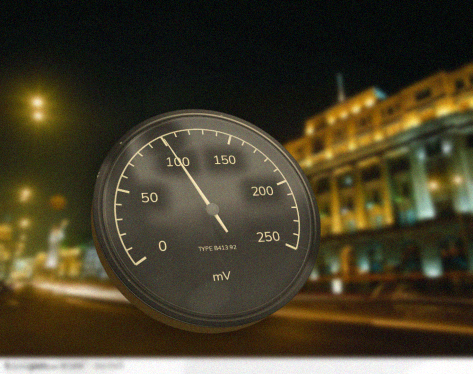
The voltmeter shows 100 mV
